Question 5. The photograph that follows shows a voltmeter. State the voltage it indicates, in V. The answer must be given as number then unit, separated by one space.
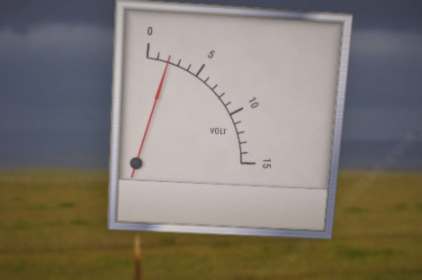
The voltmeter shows 2 V
